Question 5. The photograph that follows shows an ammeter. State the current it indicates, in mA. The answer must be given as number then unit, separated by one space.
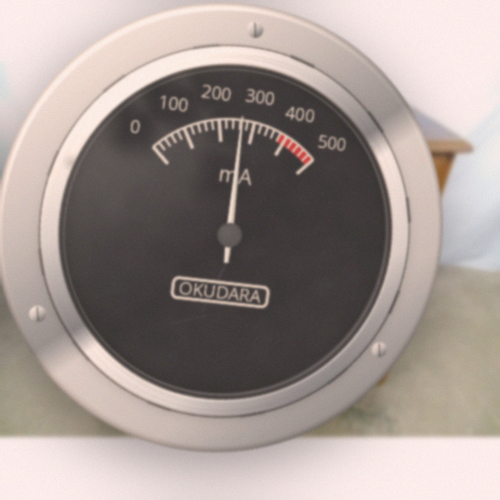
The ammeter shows 260 mA
